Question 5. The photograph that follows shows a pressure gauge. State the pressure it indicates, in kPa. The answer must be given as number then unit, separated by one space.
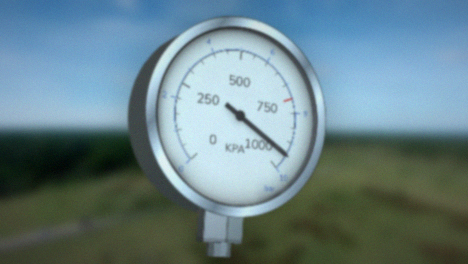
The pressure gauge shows 950 kPa
